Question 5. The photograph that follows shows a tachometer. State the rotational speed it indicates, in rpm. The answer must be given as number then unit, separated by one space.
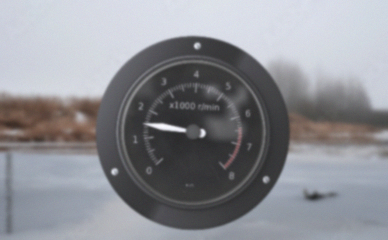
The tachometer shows 1500 rpm
